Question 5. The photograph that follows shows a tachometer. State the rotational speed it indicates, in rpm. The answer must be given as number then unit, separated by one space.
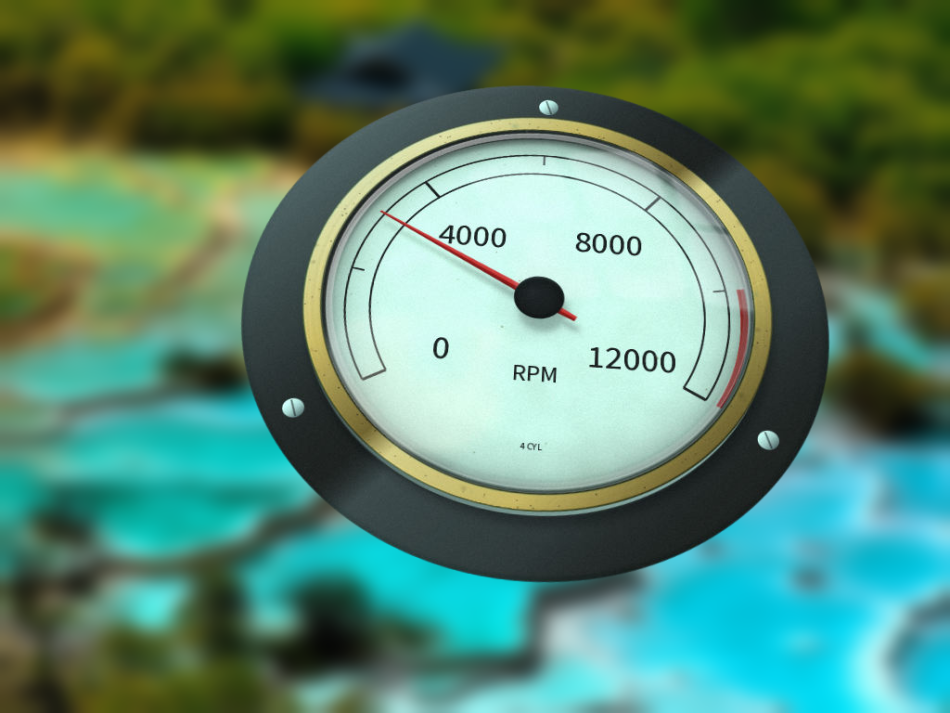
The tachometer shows 3000 rpm
